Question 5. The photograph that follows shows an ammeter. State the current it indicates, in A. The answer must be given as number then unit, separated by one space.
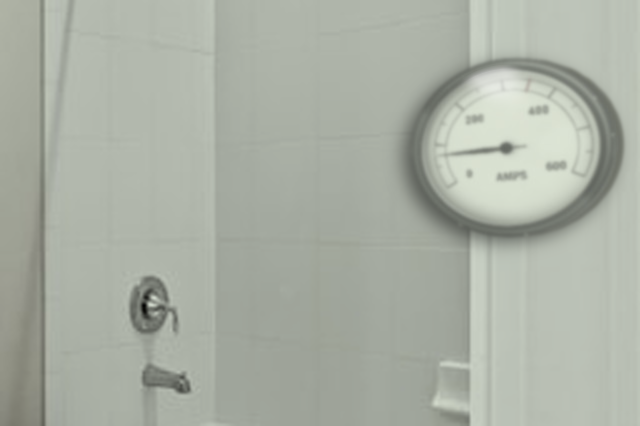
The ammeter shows 75 A
